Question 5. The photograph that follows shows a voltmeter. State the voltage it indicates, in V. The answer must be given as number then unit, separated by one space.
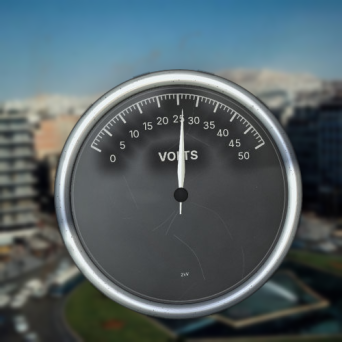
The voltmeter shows 26 V
